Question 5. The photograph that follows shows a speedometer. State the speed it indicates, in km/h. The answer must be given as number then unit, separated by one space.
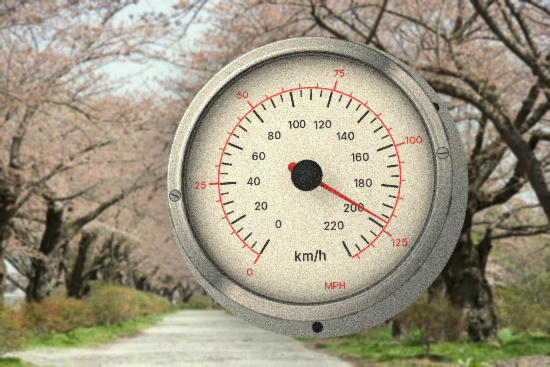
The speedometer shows 197.5 km/h
